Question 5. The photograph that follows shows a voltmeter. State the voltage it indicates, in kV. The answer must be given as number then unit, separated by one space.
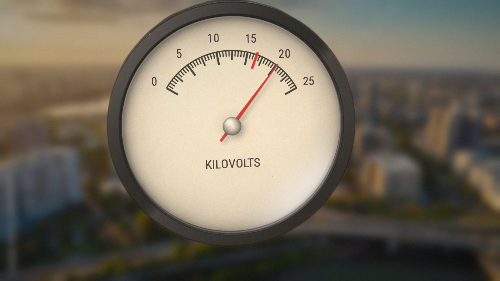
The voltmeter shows 20 kV
